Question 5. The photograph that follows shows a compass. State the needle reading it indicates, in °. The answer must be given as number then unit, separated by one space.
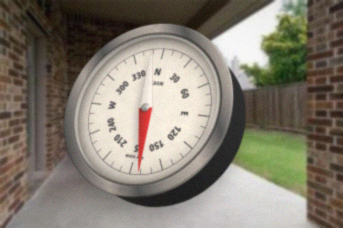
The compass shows 170 °
